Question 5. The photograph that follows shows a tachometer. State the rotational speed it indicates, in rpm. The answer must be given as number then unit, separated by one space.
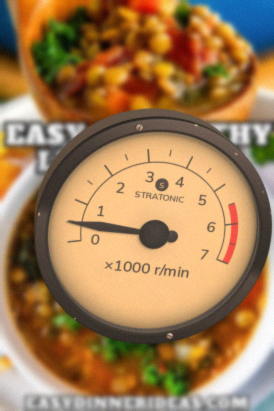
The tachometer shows 500 rpm
